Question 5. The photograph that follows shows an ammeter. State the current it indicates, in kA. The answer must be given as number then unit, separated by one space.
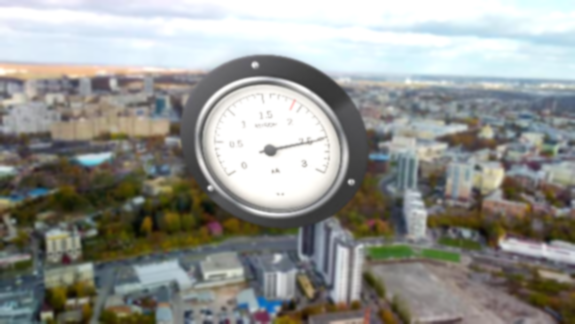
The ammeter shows 2.5 kA
